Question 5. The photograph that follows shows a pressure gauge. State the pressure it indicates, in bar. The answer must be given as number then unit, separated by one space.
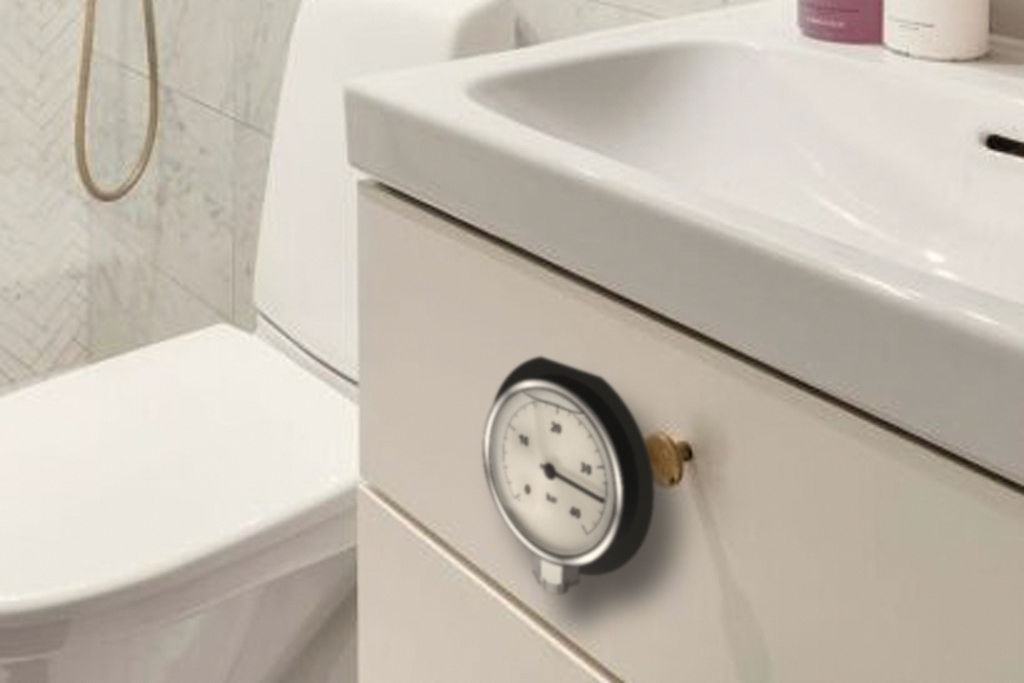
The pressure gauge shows 34 bar
